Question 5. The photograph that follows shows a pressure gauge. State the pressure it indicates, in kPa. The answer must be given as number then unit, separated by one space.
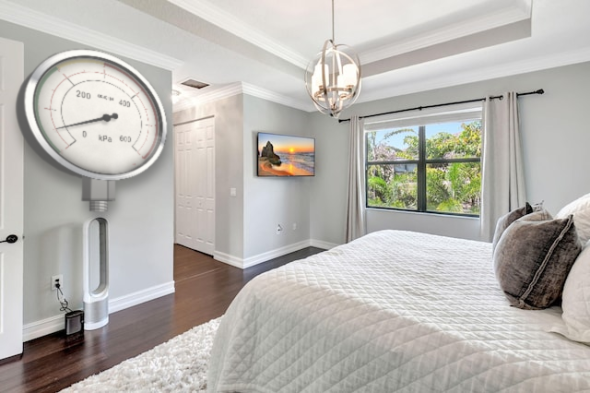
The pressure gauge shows 50 kPa
